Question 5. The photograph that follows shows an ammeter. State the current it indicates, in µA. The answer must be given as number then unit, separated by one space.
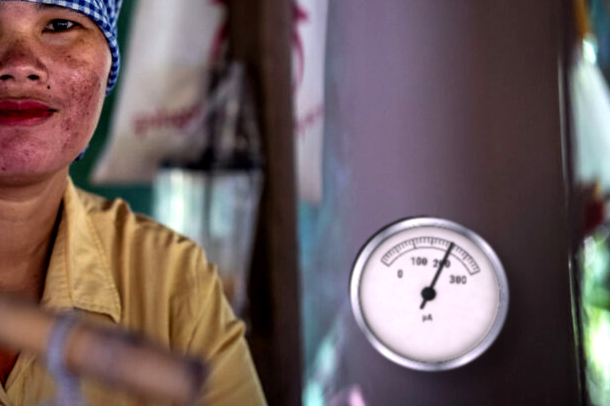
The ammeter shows 200 µA
